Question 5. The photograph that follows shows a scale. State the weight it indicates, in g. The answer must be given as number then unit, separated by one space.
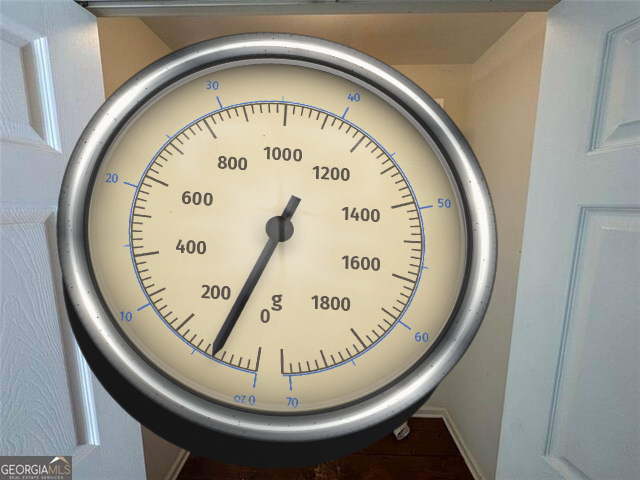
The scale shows 100 g
